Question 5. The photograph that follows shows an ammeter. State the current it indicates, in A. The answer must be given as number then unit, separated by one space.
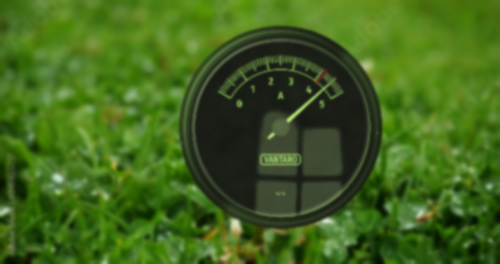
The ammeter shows 4.5 A
